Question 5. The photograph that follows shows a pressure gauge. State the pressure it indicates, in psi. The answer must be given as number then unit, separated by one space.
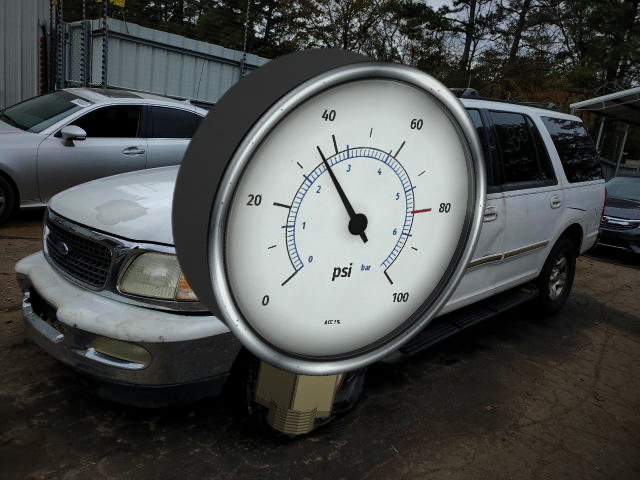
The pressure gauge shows 35 psi
